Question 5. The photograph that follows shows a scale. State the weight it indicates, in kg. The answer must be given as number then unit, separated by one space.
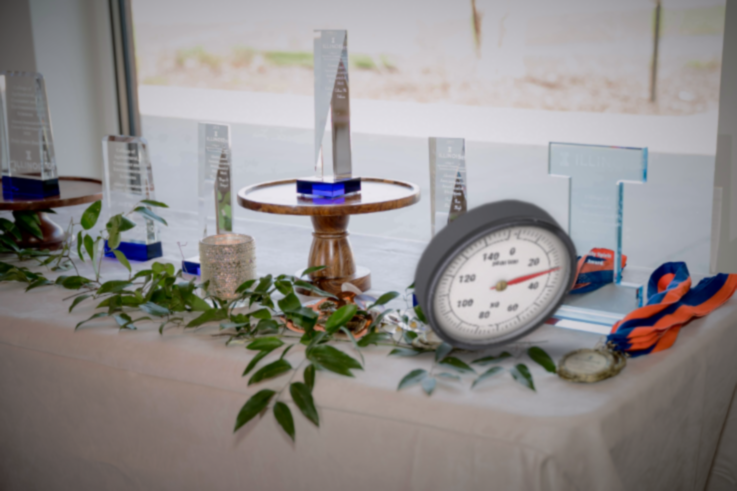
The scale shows 30 kg
